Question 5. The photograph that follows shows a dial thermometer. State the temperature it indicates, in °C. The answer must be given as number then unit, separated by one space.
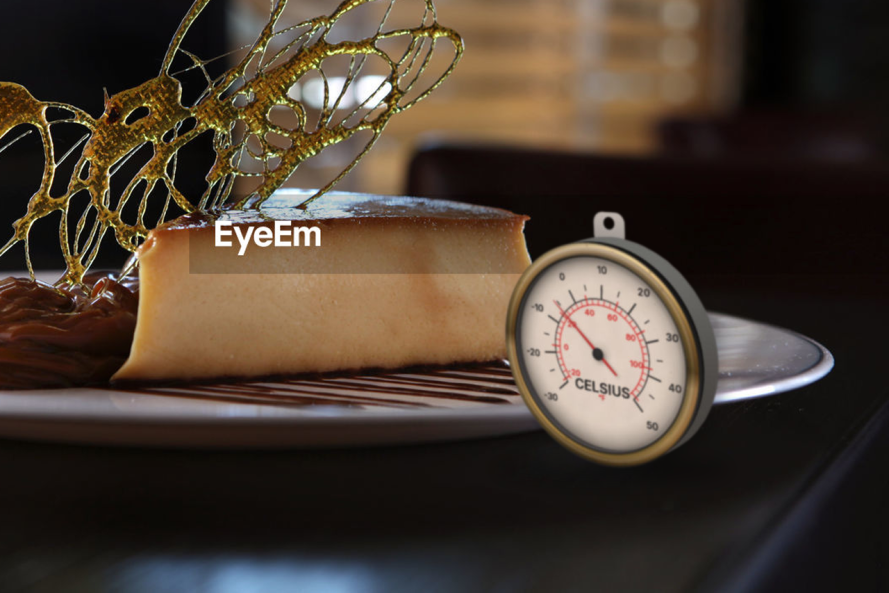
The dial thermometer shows -5 °C
